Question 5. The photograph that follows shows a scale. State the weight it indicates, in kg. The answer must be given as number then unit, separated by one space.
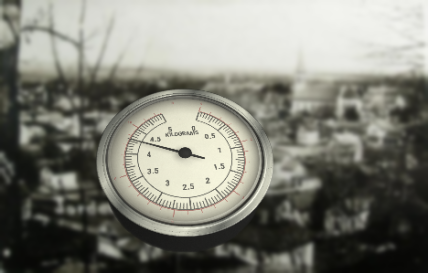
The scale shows 4.25 kg
